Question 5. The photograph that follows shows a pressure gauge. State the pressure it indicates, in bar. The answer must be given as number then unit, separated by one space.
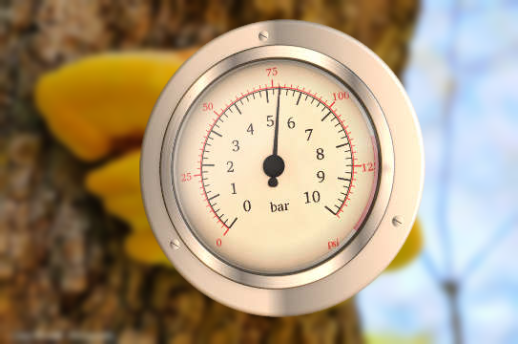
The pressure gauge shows 5.4 bar
